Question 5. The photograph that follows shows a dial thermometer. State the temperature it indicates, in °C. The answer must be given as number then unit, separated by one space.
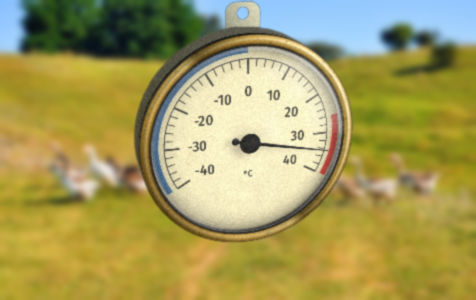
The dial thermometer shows 34 °C
